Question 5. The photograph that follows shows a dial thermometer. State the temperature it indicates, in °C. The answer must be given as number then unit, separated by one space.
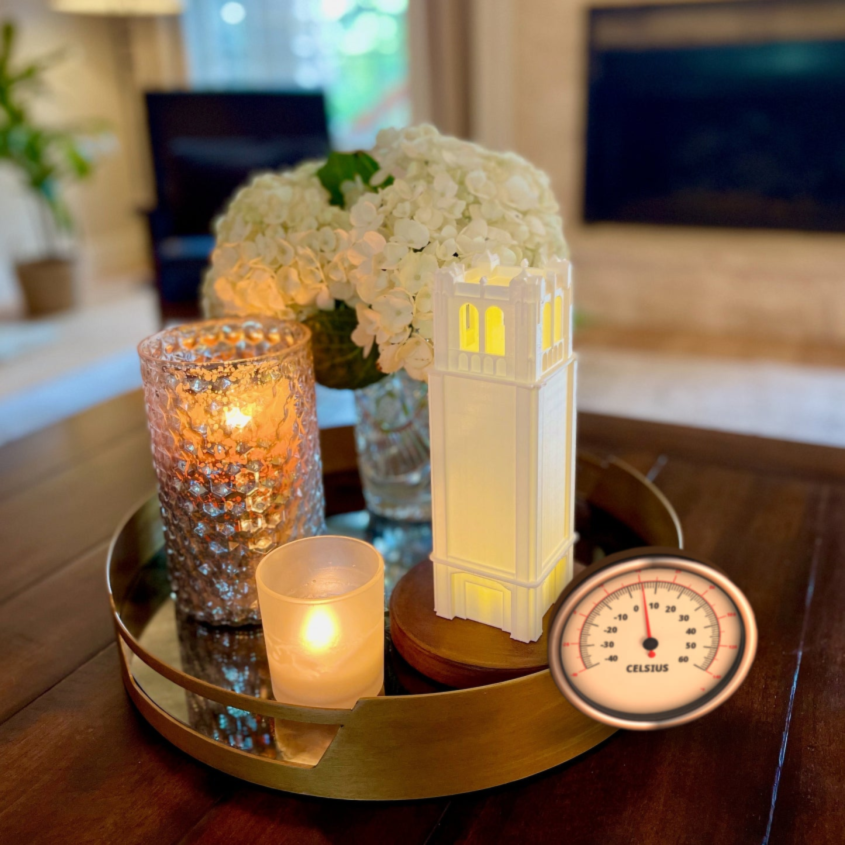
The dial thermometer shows 5 °C
